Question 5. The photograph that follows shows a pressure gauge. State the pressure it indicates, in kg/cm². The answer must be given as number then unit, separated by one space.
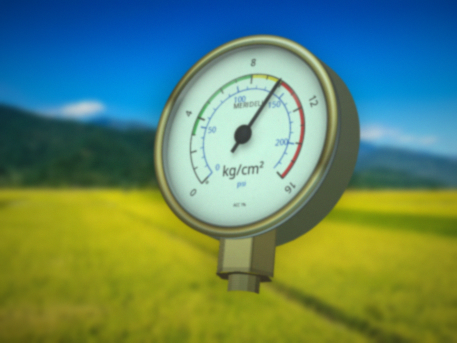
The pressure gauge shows 10 kg/cm²
